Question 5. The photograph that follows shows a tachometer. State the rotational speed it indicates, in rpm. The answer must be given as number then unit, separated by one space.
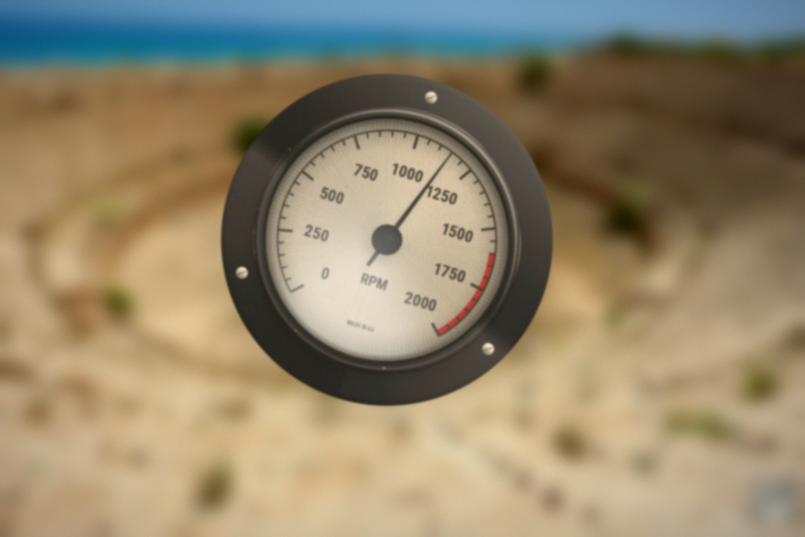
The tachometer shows 1150 rpm
